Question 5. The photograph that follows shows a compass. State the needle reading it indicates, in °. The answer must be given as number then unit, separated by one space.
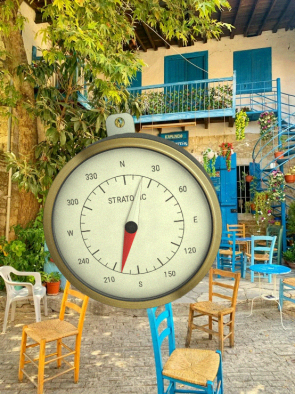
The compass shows 200 °
